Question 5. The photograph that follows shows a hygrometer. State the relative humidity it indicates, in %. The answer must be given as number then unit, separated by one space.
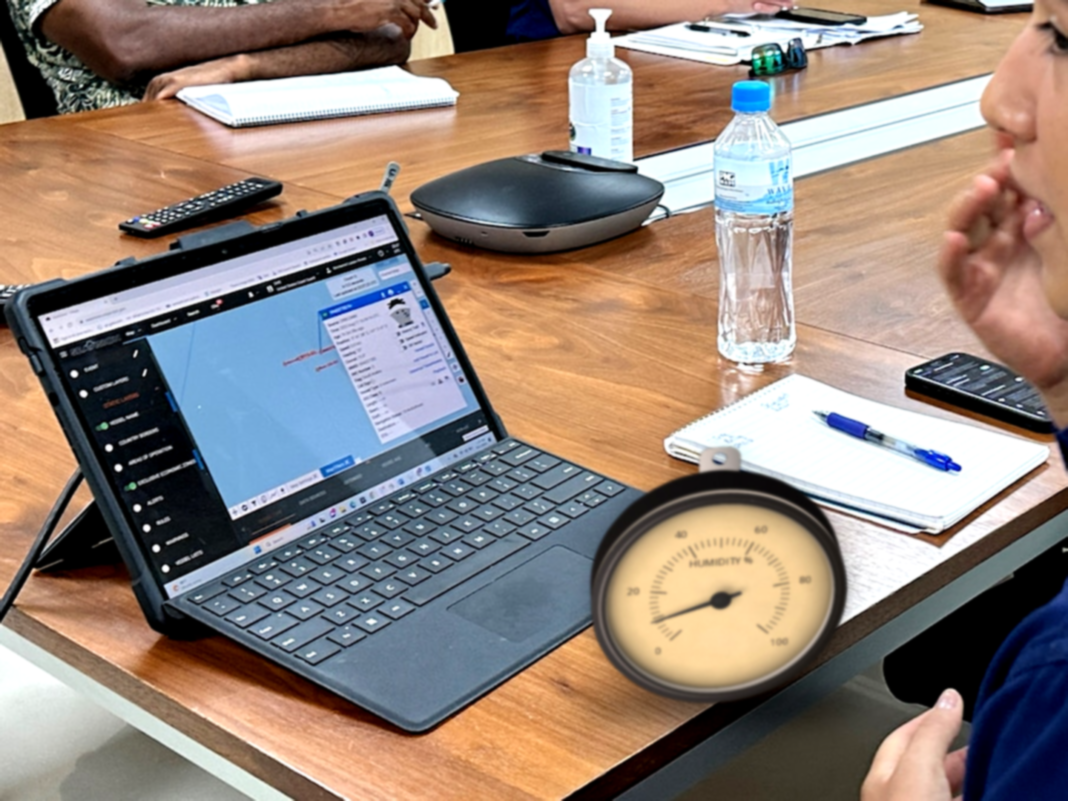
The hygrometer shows 10 %
